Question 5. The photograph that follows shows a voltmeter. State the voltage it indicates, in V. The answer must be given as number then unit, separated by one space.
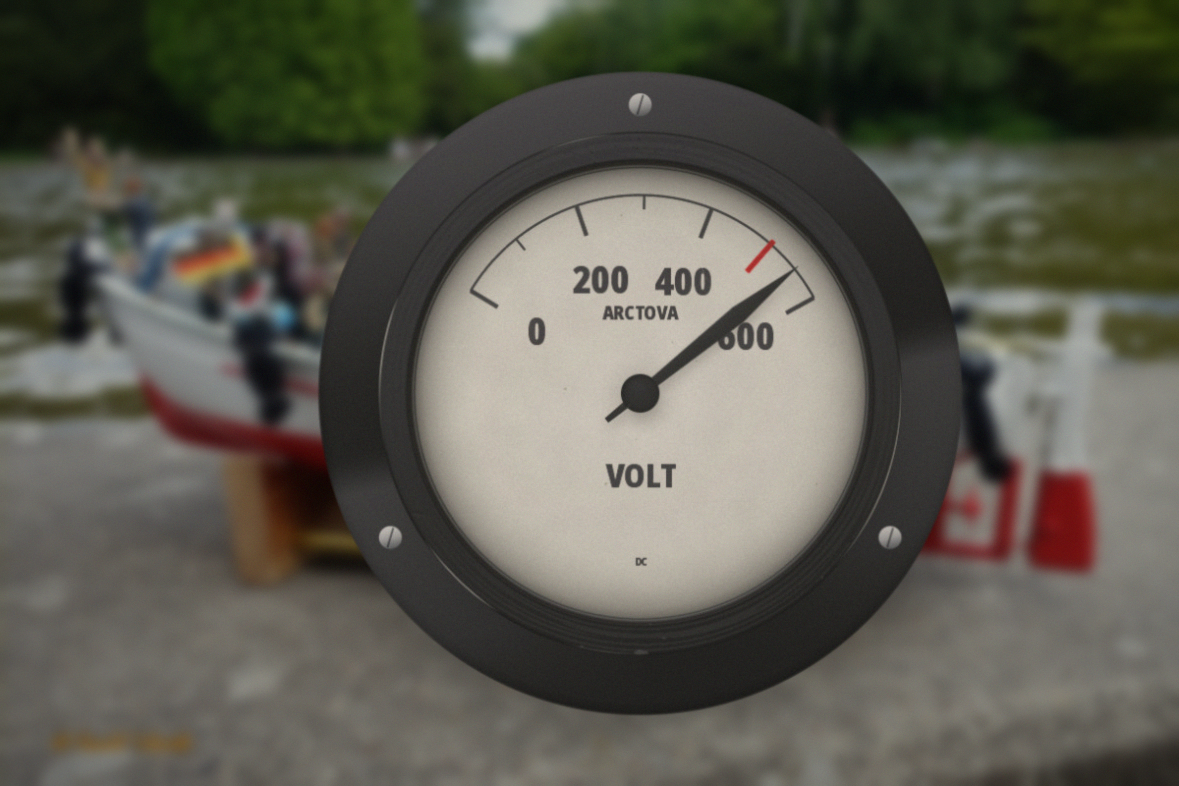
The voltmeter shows 550 V
